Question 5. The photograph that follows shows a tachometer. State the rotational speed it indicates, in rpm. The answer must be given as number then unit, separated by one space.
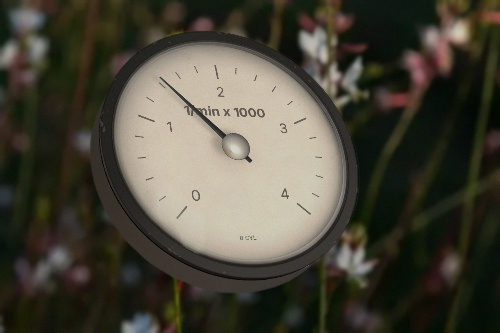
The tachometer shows 1400 rpm
